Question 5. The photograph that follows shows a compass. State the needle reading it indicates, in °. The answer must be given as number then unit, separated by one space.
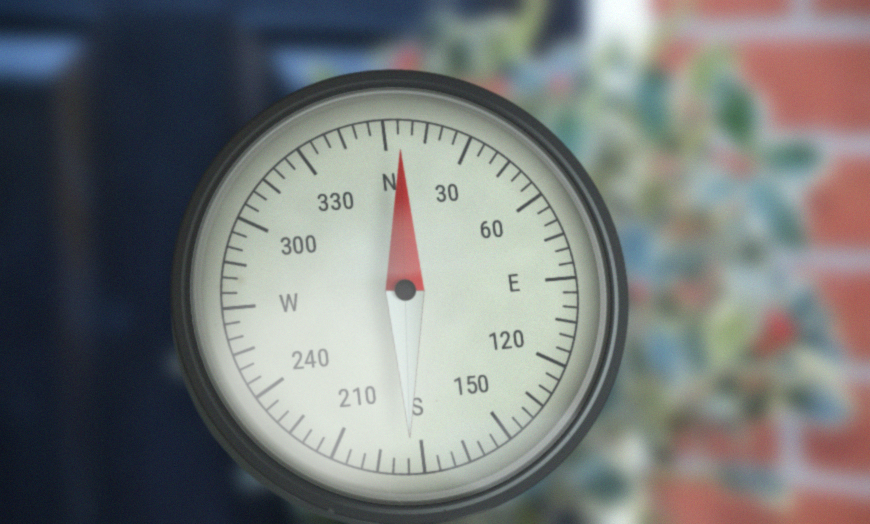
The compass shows 5 °
